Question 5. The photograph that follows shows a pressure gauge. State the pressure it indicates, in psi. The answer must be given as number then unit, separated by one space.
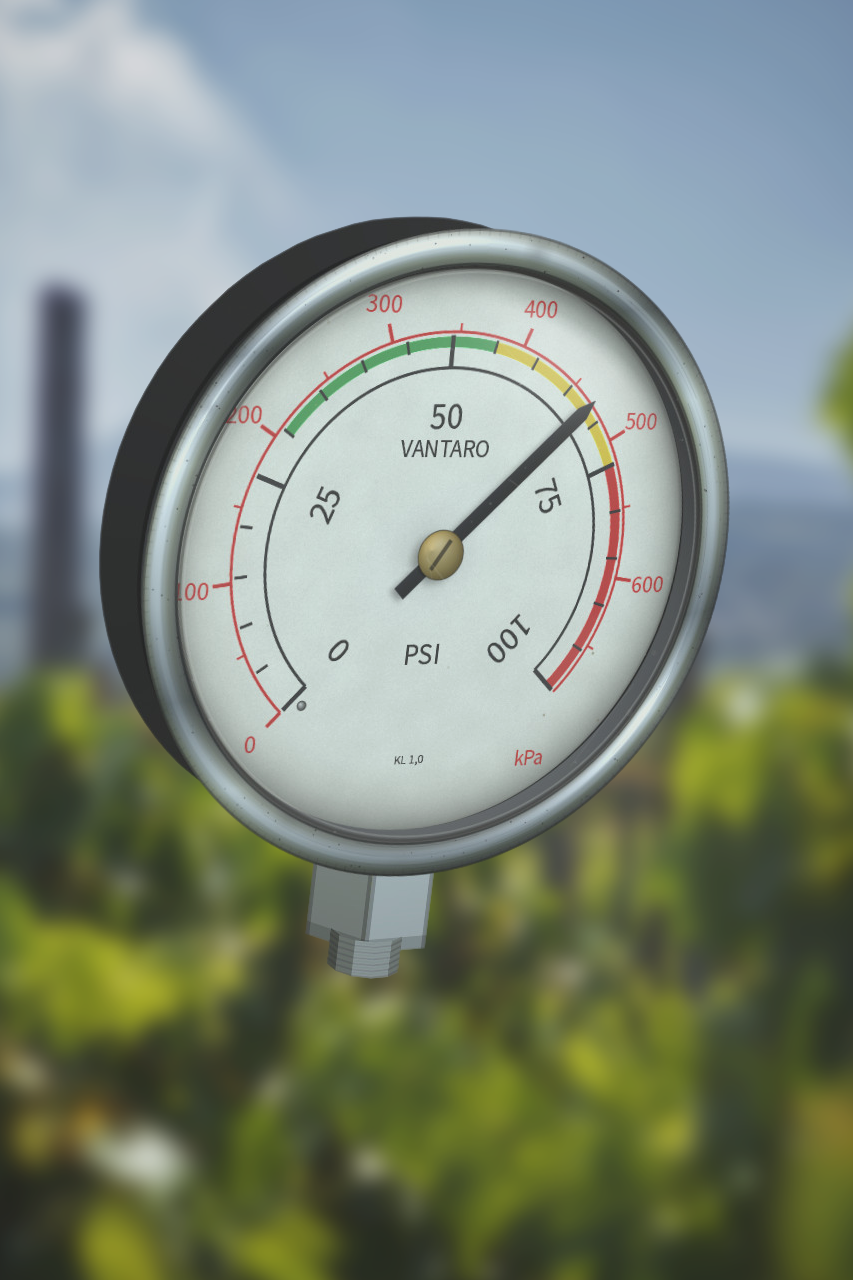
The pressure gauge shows 67.5 psi
